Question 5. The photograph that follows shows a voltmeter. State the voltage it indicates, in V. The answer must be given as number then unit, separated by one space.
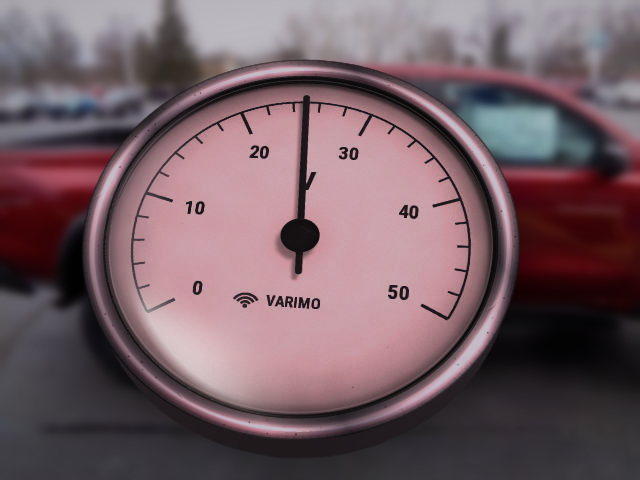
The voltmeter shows 25 V
